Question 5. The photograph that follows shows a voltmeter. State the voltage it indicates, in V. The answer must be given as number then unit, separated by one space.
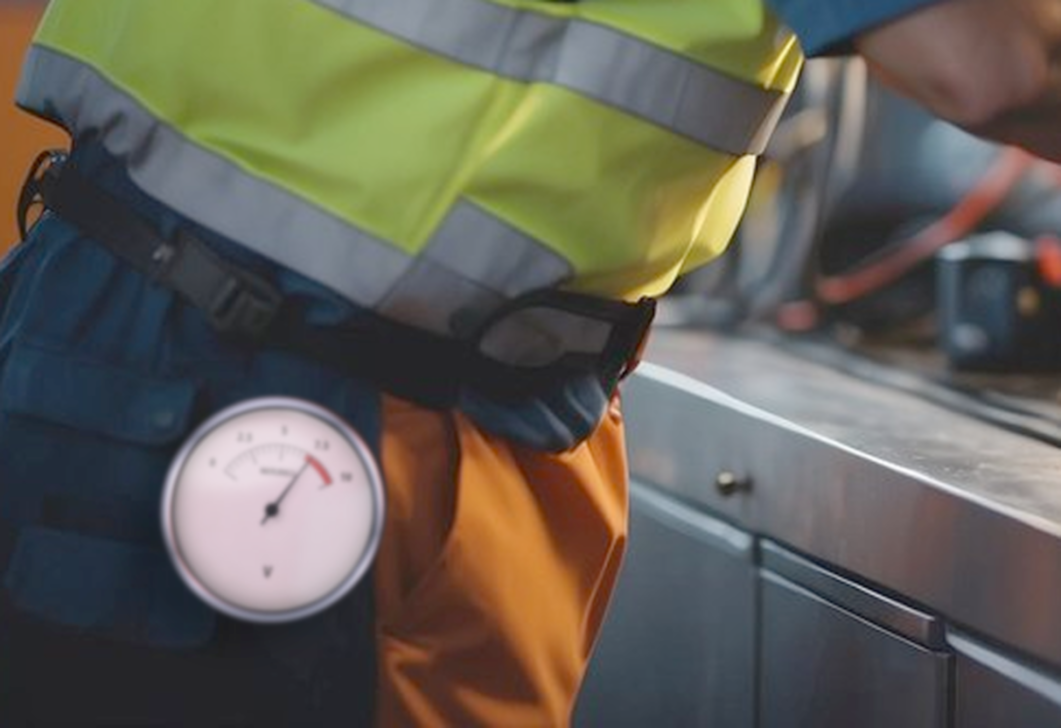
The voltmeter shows 7.5 V
